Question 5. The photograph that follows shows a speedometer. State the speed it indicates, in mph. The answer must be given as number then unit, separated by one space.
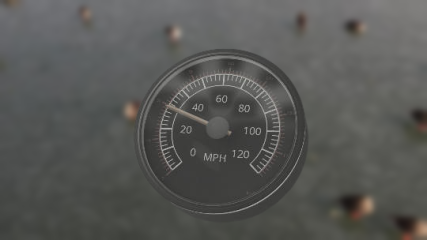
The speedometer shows 30 mph
